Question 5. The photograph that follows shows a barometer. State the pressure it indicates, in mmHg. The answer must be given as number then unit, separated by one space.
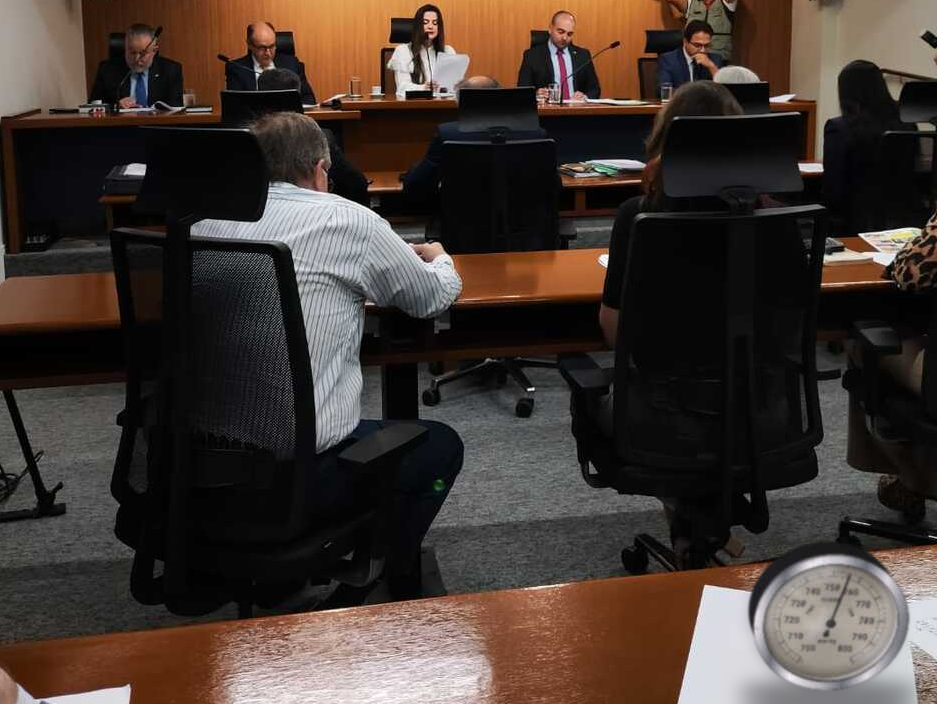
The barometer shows 755 mmHg
